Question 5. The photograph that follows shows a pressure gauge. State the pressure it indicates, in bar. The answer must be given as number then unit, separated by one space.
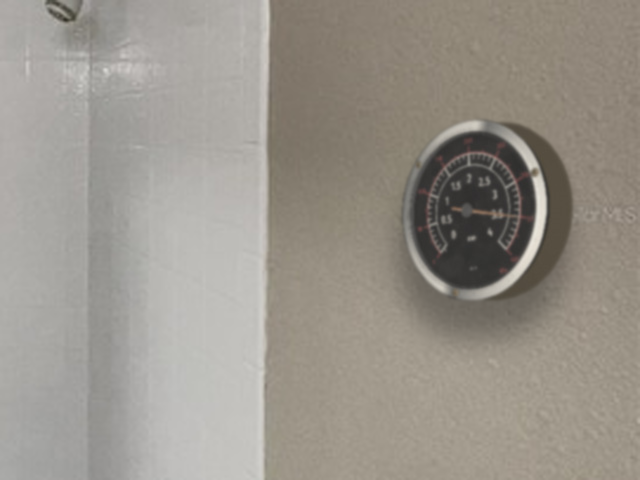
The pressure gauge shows 3.5 bar
